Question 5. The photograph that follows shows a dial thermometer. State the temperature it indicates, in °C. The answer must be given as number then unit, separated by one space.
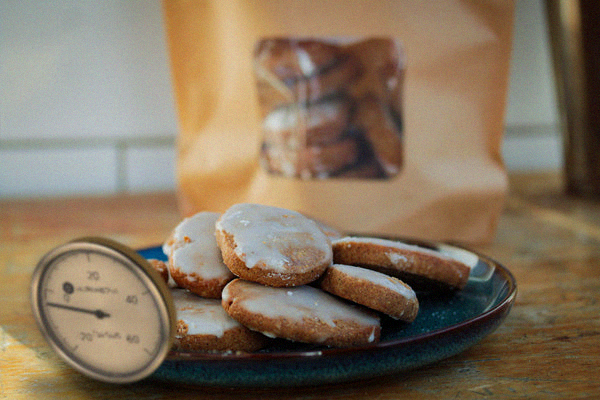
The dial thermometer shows -4 °C
